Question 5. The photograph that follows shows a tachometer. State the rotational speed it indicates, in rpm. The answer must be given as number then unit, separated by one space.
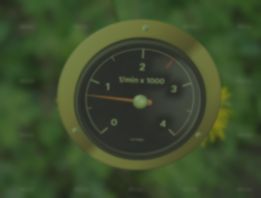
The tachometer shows 750 rpm
